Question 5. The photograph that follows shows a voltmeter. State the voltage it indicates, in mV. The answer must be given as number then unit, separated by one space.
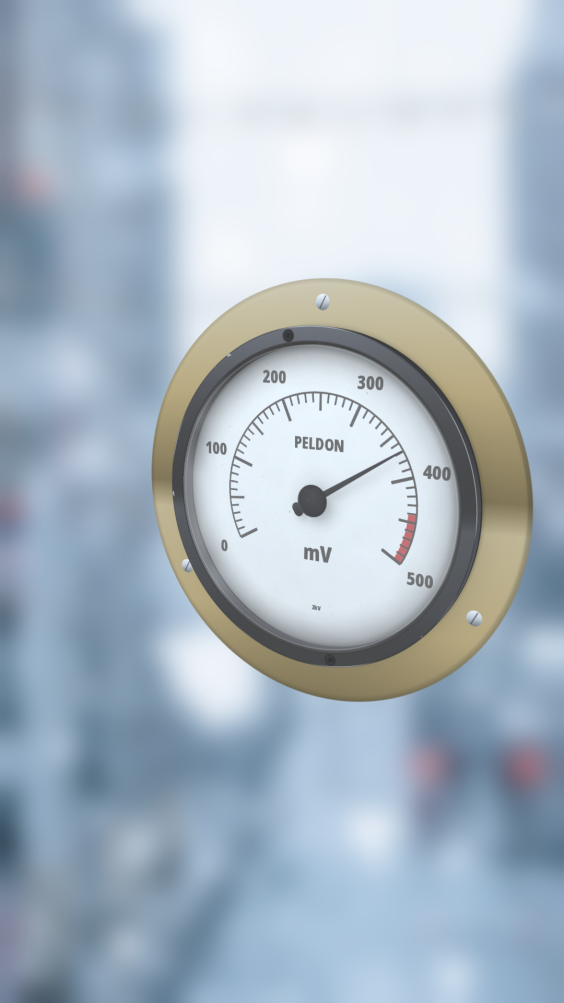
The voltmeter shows 370 mV
